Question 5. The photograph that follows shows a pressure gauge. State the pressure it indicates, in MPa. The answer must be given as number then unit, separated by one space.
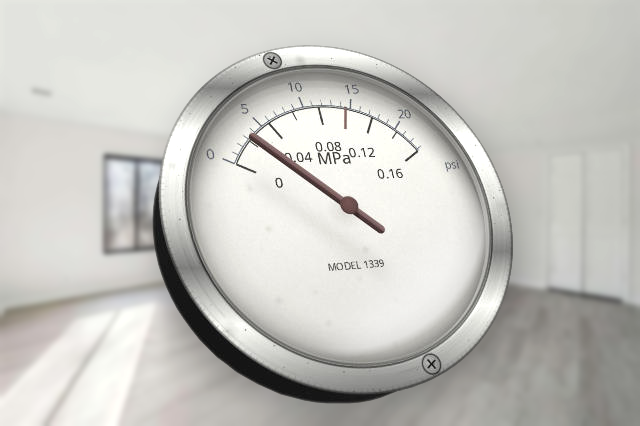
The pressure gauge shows 0.02 MPa
